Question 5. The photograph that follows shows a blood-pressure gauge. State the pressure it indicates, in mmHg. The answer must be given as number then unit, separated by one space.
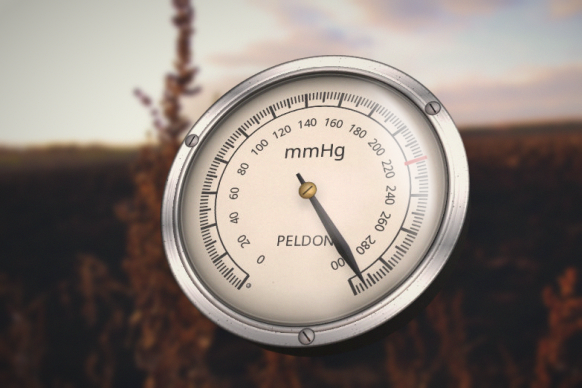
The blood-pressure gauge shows 294 mmHg
